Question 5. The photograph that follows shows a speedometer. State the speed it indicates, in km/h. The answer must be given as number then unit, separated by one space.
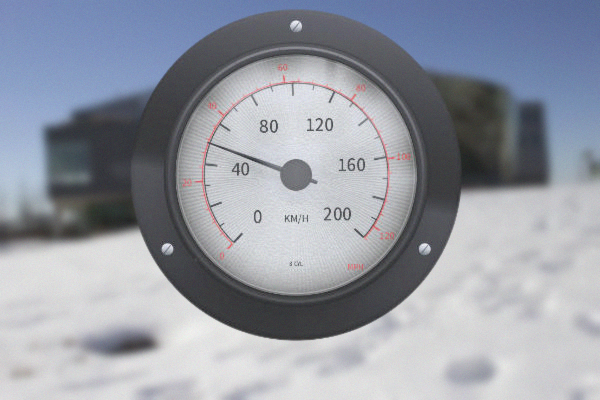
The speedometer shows 50 km/h
